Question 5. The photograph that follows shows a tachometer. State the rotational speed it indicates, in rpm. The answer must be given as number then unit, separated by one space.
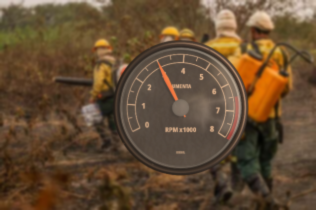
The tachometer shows 3000 rpm
